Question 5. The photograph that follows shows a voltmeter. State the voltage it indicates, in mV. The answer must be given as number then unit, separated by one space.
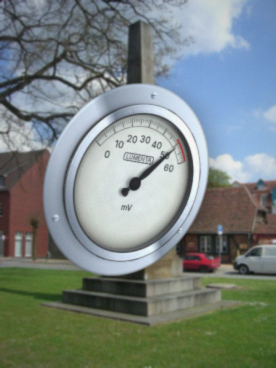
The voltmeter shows 50 mV
